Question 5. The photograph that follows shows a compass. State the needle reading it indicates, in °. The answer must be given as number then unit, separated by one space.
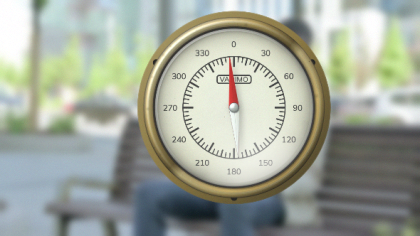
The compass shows 355 °
